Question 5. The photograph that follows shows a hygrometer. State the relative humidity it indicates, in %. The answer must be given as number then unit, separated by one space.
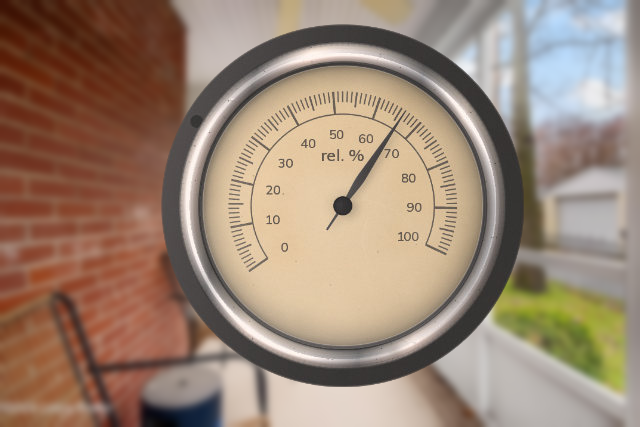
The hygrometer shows 66 %
